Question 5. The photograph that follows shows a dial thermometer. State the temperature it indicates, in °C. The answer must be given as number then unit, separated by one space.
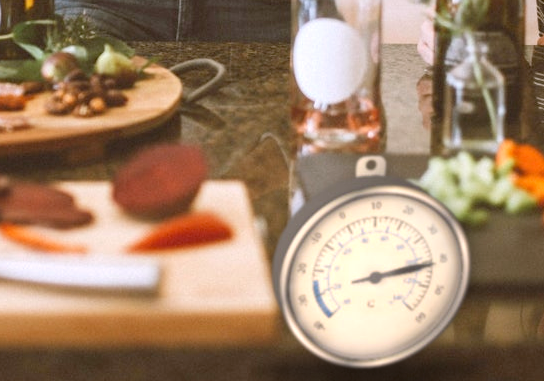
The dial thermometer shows 40 °C
